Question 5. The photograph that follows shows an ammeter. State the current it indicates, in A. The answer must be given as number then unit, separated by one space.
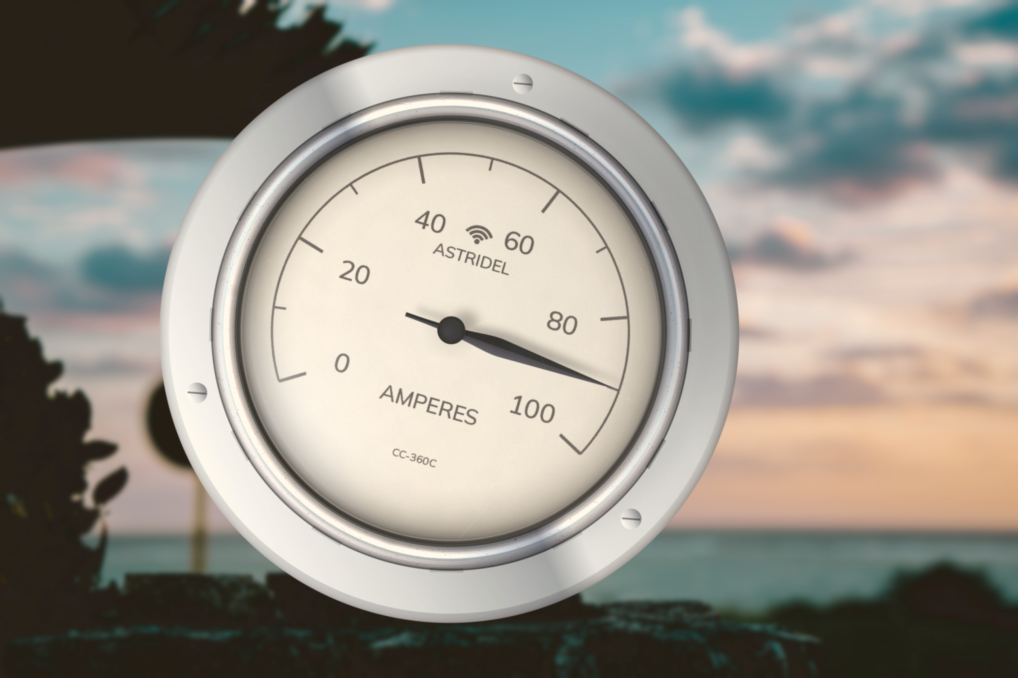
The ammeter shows 90 A
